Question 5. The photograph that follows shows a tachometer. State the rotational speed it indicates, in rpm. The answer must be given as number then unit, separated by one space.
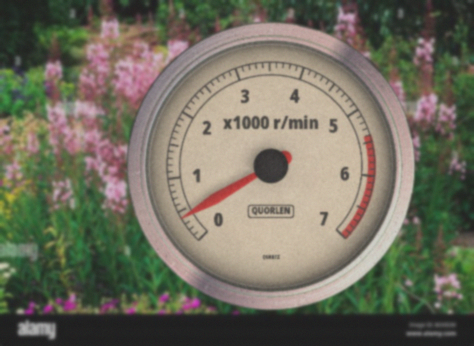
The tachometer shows 400 rpm
